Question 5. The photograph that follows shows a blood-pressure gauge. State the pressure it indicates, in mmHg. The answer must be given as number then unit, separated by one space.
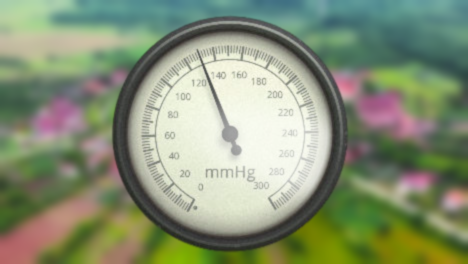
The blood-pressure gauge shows 130 mmHg
